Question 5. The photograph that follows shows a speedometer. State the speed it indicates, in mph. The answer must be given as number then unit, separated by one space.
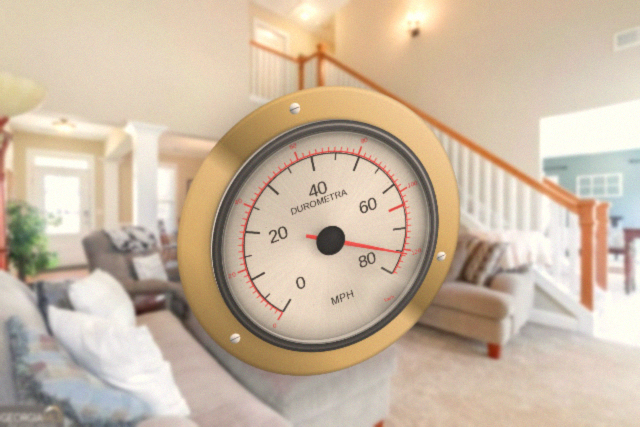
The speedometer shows 75 mph
